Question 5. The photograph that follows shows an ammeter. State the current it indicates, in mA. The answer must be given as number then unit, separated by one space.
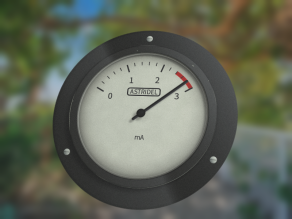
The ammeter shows 2.8 mA
